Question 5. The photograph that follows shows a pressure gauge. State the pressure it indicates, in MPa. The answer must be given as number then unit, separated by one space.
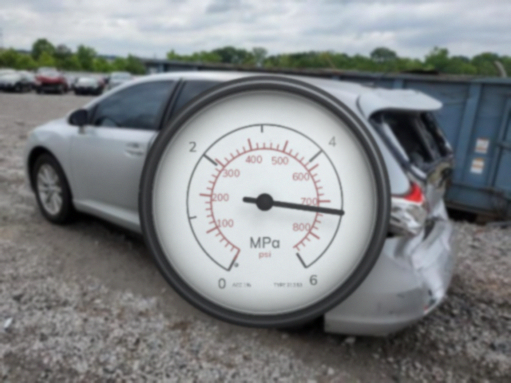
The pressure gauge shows 5 MPa
